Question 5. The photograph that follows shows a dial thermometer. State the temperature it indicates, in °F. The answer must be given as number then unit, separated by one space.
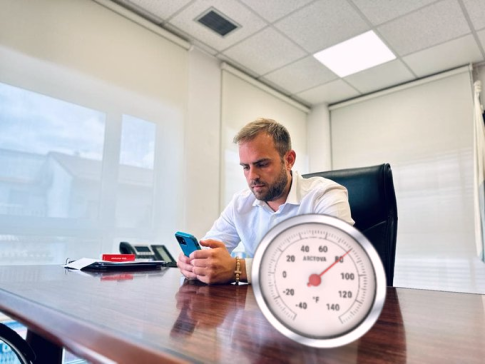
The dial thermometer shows 80 °F
